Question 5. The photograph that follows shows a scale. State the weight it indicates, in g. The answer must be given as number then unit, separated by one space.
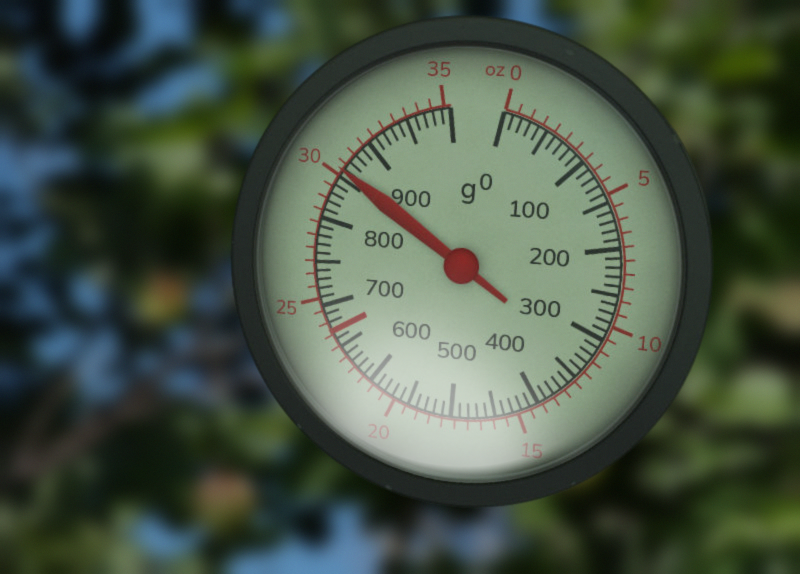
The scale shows 860 g
